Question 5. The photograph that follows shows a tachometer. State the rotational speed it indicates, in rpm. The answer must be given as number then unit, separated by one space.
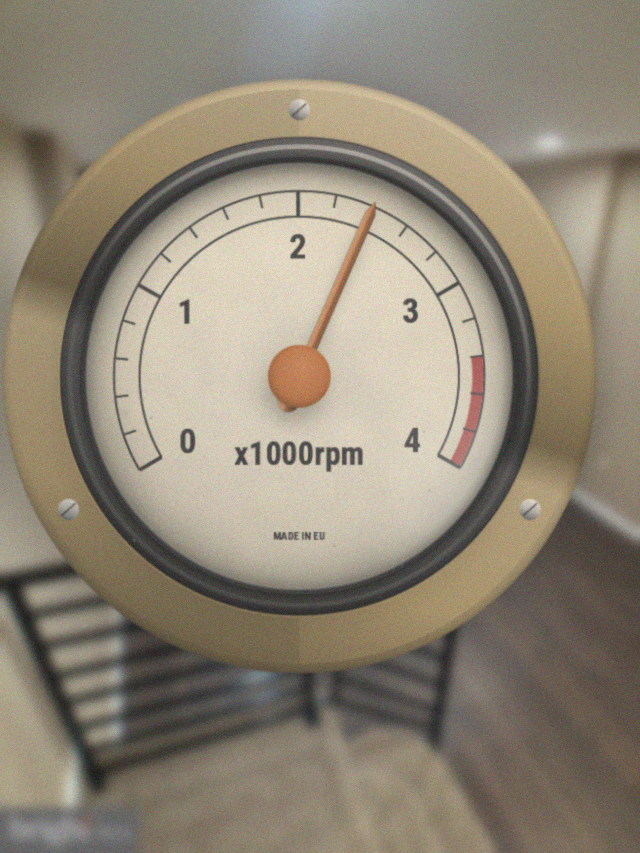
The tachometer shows 2400 rpm
